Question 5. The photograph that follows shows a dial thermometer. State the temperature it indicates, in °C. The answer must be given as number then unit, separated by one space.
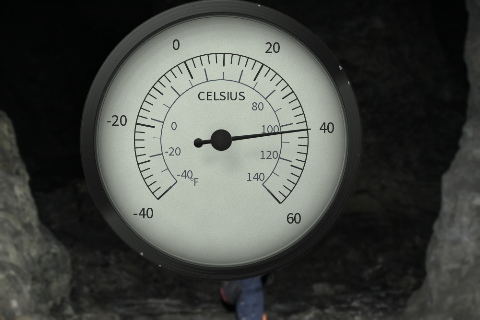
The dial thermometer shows 40 °C
